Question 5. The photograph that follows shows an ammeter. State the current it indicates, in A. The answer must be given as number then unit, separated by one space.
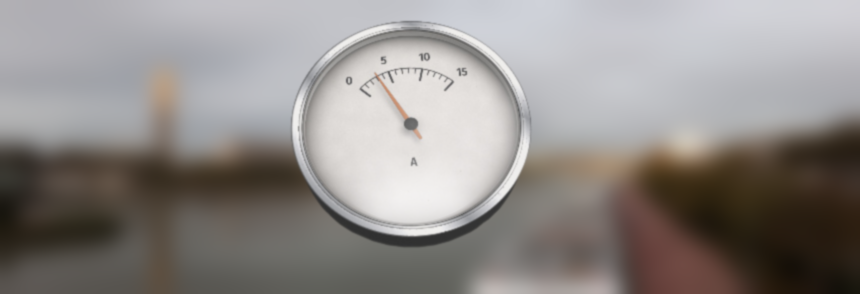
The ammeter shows 3 A
